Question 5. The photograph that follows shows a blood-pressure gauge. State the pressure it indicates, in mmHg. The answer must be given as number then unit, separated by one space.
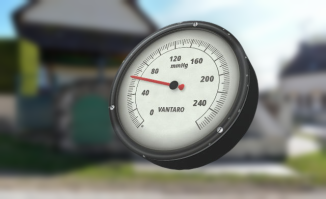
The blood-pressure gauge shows 60 mmHg
